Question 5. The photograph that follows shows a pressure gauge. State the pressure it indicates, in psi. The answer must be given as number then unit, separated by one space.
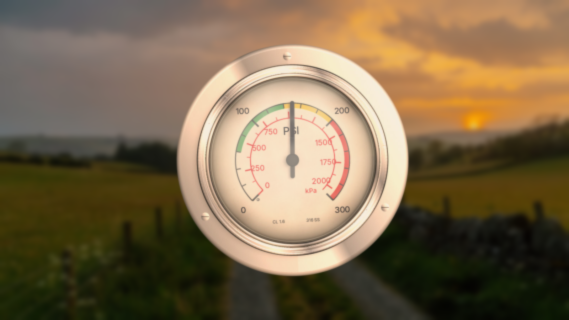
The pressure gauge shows 150 psi
